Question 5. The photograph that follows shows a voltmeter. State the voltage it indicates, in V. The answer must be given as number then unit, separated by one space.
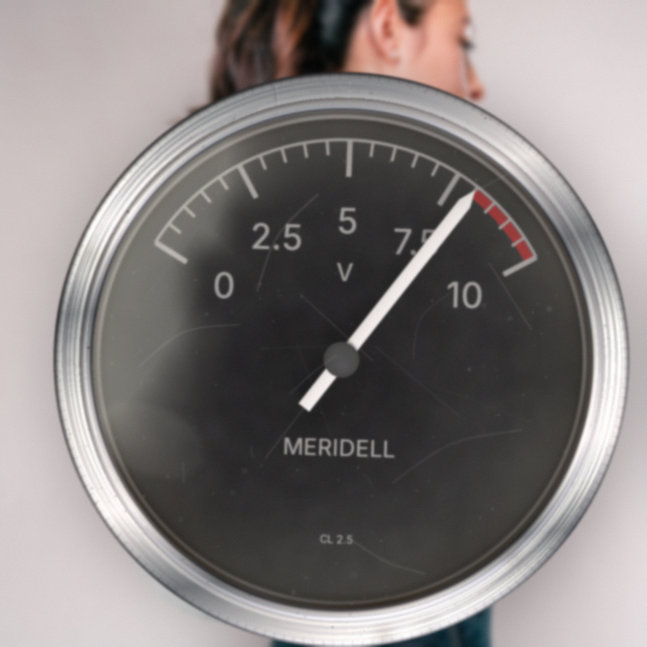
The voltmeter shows 8 V
